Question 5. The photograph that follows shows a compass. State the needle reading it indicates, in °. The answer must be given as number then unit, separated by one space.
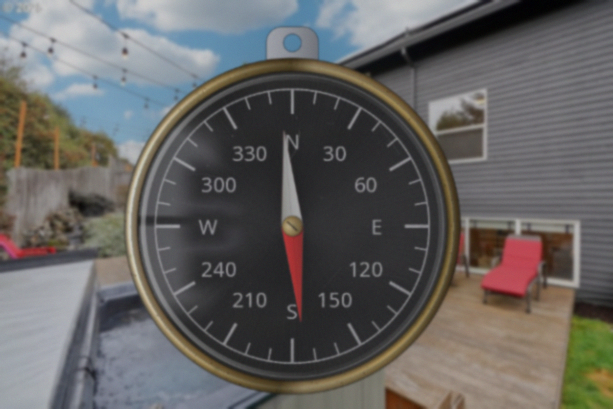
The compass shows 175 °
